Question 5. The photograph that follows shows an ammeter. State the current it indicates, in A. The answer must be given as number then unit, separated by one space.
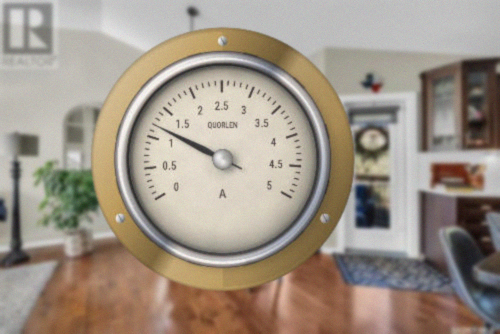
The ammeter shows 1.2 A
